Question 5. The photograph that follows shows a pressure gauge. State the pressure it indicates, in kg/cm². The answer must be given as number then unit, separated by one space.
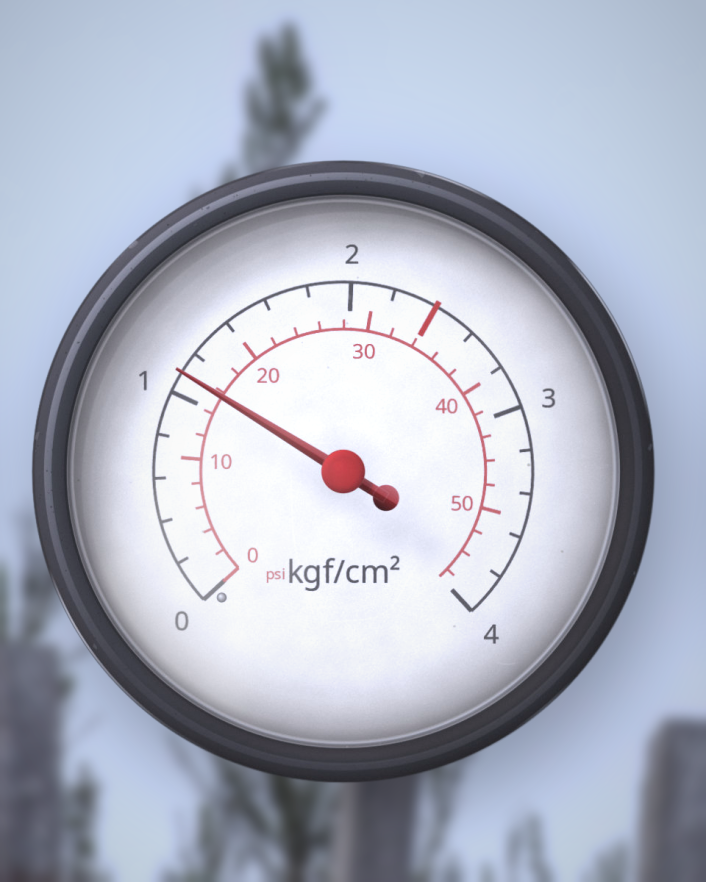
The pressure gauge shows 1.1 kg/cm²
